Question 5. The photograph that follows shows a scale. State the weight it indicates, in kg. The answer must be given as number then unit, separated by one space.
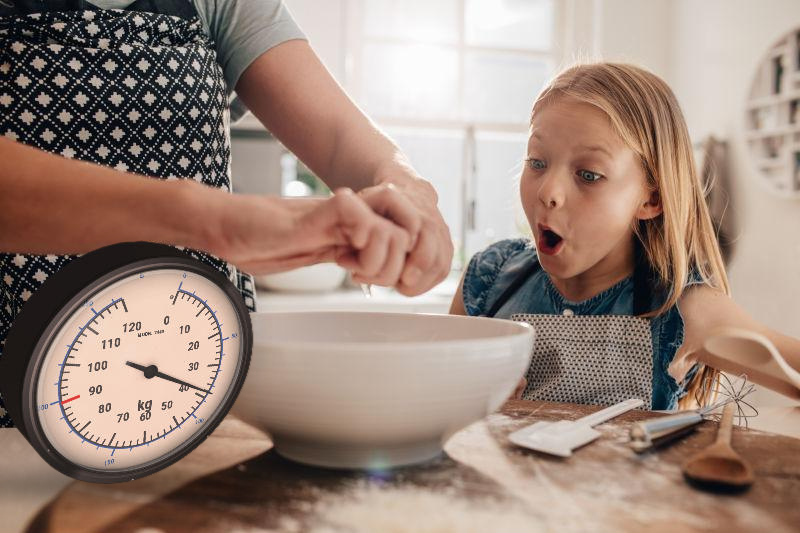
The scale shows 38 kg
